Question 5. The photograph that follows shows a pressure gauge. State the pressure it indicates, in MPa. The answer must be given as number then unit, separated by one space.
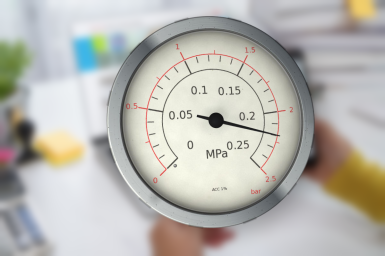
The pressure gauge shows 0.22 MPa
